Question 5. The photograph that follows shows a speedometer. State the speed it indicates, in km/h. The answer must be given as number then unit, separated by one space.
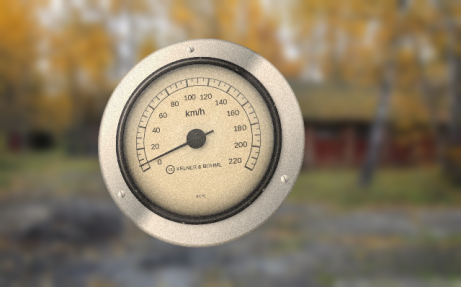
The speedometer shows 5 km/h
